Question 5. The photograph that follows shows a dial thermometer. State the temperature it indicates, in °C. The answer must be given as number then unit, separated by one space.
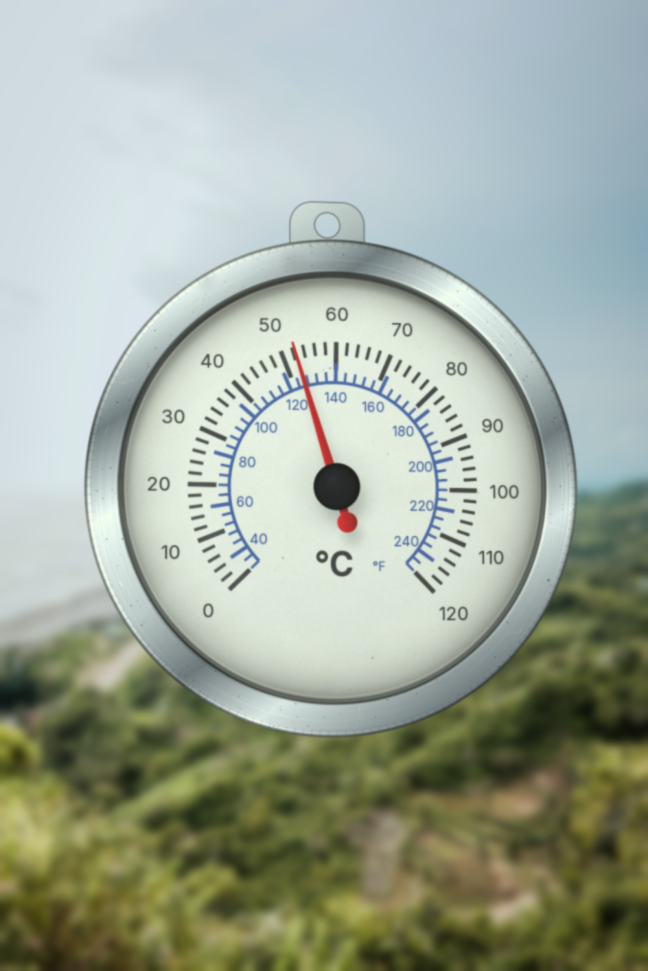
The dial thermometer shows 52 °C
